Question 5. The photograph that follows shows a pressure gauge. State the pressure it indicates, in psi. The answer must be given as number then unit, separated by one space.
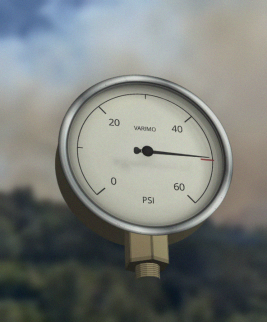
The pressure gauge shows 50 psi
